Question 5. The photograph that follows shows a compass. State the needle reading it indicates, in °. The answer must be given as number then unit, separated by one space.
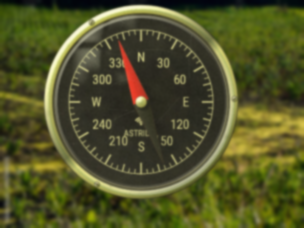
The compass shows 340 °
